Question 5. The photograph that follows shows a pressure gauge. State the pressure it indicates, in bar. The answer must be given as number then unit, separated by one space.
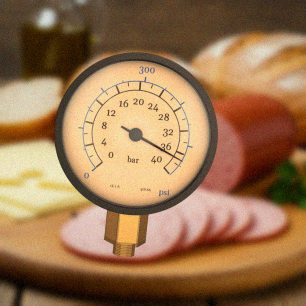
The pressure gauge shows 37 bar
